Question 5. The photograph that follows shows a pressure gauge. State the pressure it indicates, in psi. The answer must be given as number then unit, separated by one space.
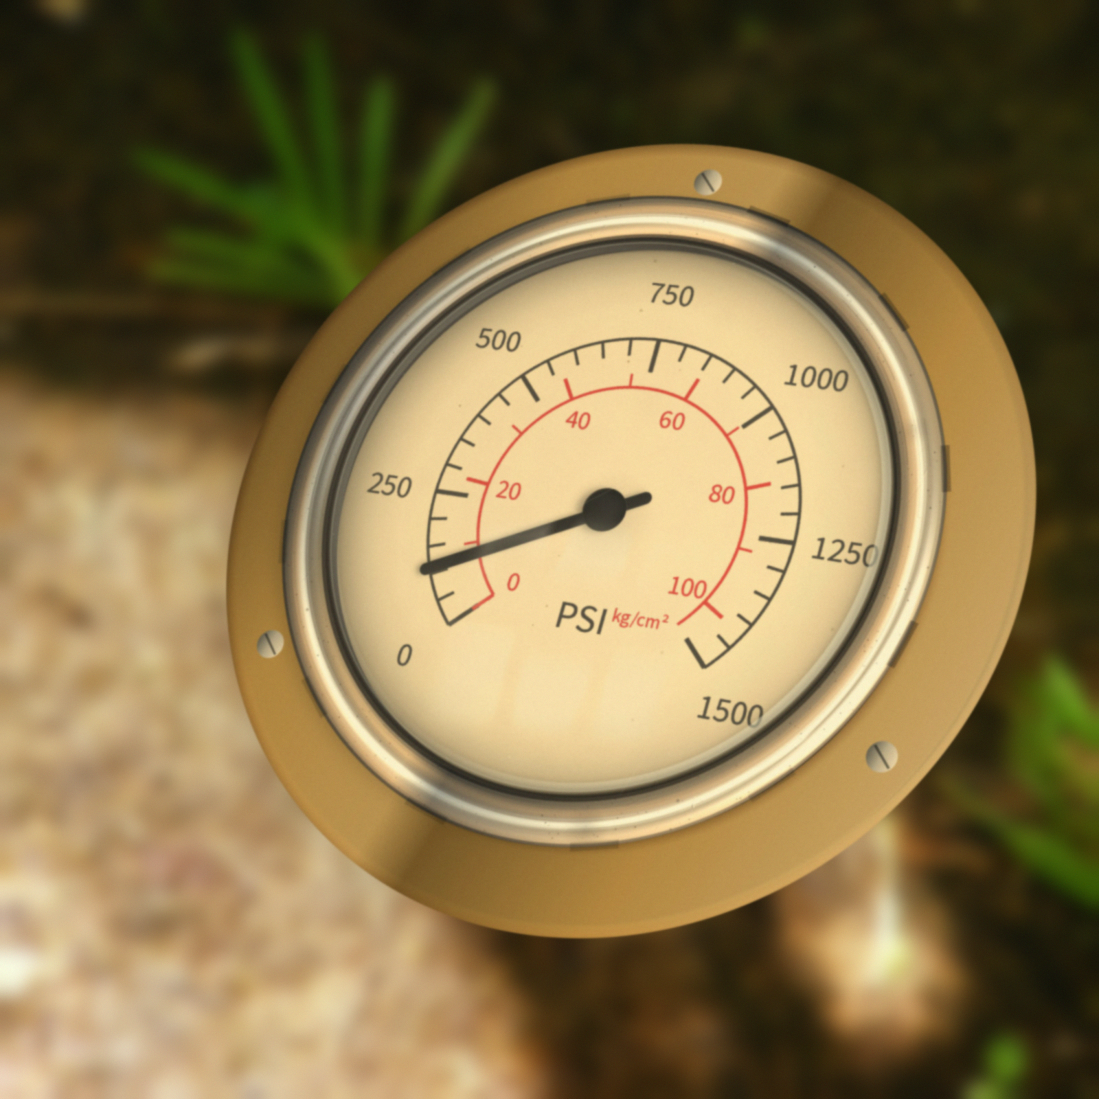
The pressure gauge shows 100 psi
